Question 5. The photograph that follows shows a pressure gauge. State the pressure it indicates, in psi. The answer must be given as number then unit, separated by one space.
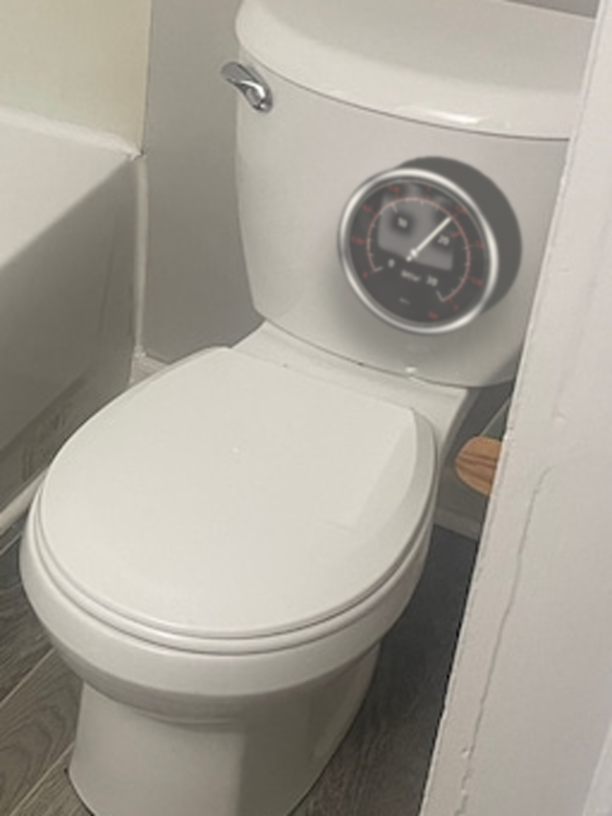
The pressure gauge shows 18 psi
